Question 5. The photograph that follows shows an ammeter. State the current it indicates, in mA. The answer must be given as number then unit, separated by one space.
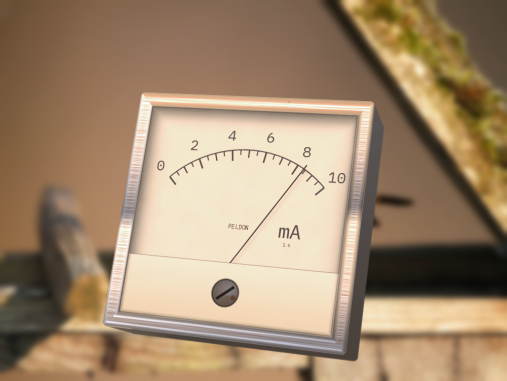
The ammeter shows 8.5 mA
